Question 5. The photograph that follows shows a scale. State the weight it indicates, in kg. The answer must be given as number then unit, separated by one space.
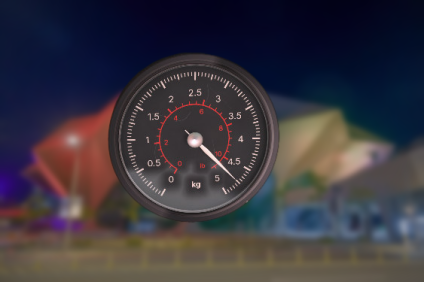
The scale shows 4.75 kg
